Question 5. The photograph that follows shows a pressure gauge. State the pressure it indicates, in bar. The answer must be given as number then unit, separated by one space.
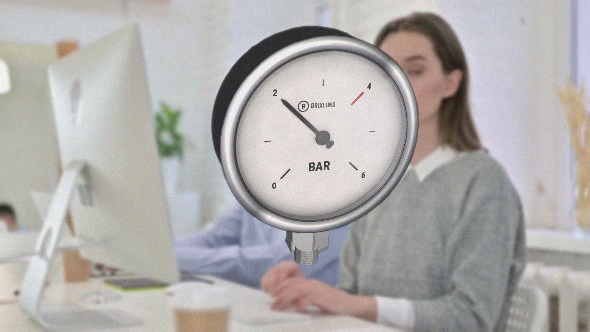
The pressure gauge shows 2 bar
